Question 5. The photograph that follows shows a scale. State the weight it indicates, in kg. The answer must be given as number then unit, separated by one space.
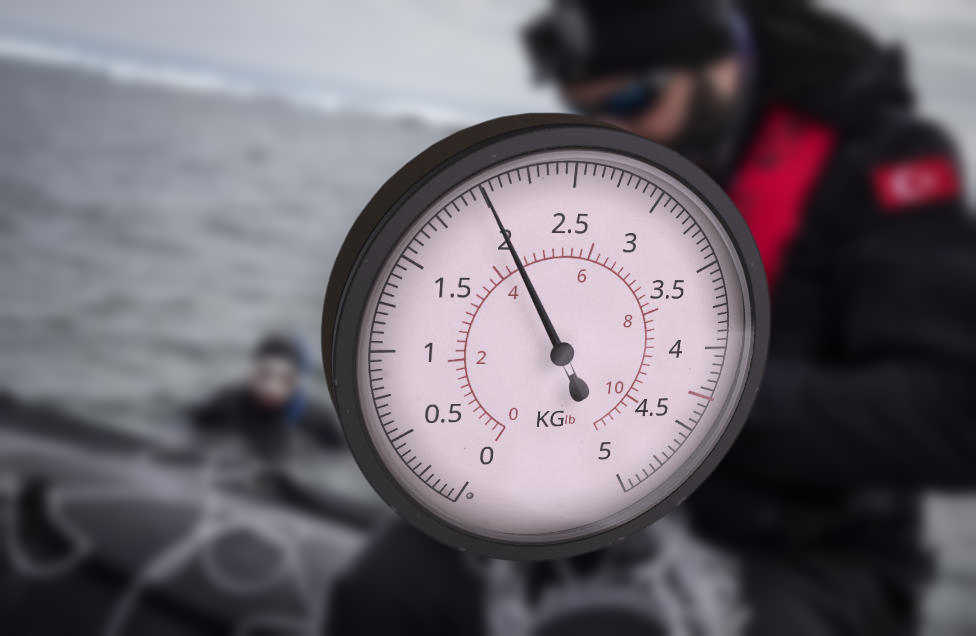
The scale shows 2 kg
